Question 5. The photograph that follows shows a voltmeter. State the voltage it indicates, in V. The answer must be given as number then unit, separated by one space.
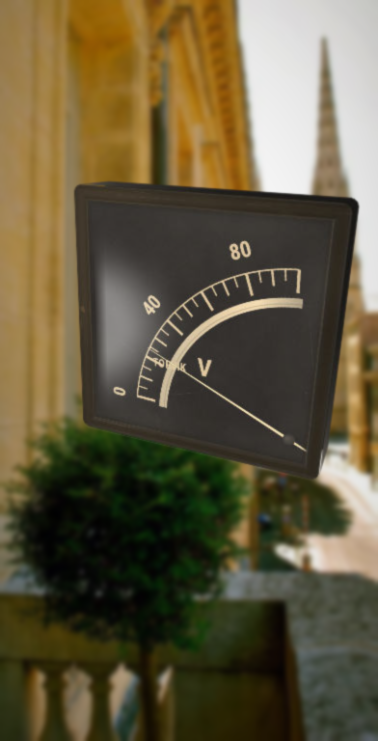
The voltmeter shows 25 V
